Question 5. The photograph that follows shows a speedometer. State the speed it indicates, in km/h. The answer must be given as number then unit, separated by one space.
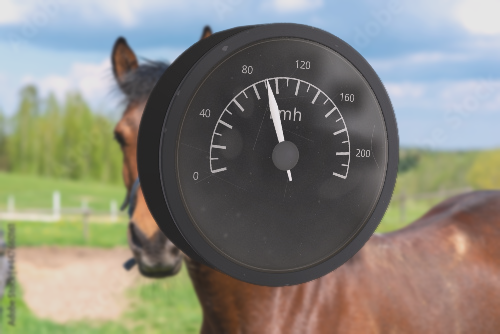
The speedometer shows 90 km/h
